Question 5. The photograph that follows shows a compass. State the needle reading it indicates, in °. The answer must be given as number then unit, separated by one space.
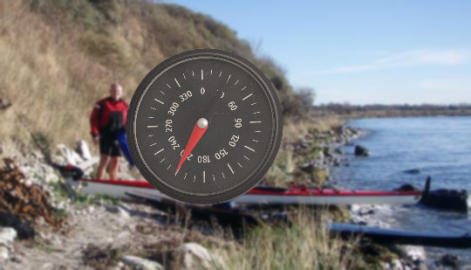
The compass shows 210 °
